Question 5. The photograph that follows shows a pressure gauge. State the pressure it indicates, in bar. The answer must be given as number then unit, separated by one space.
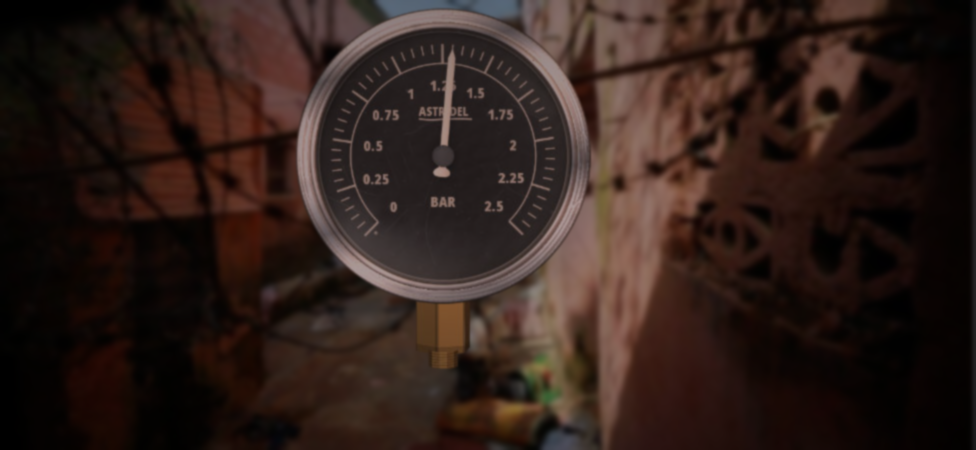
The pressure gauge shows 1.3 bar
